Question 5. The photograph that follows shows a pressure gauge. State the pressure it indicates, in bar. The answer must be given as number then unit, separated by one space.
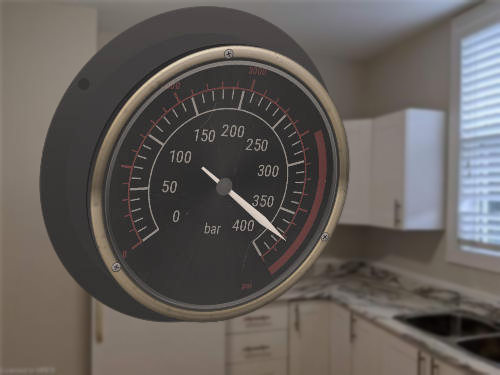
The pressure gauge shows 375 bar
